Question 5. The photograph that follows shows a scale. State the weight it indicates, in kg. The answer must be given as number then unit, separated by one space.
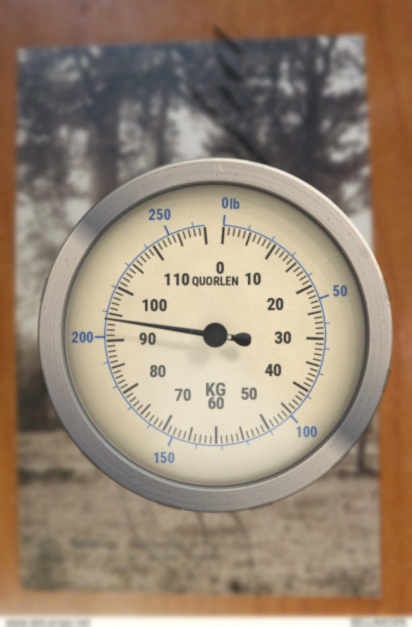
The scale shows 94 kg
